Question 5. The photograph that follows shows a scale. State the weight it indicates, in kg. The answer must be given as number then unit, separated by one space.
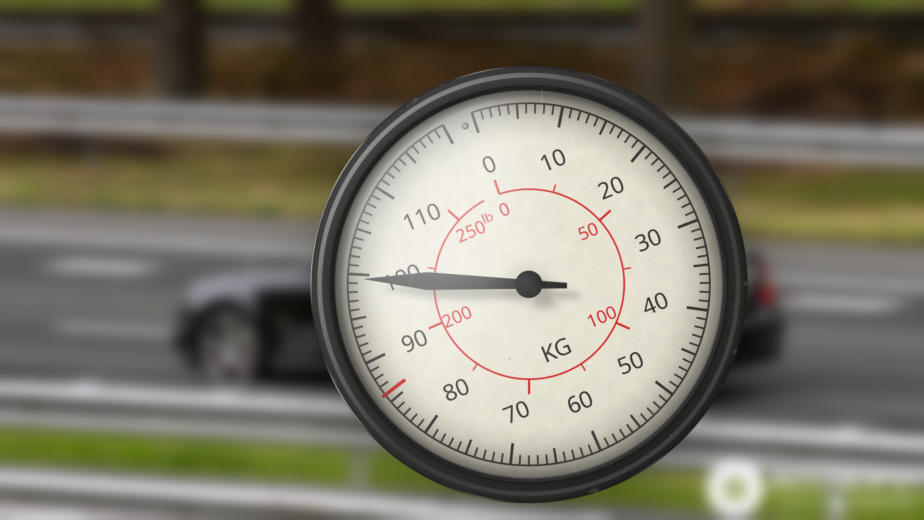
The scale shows 99.5 kg
